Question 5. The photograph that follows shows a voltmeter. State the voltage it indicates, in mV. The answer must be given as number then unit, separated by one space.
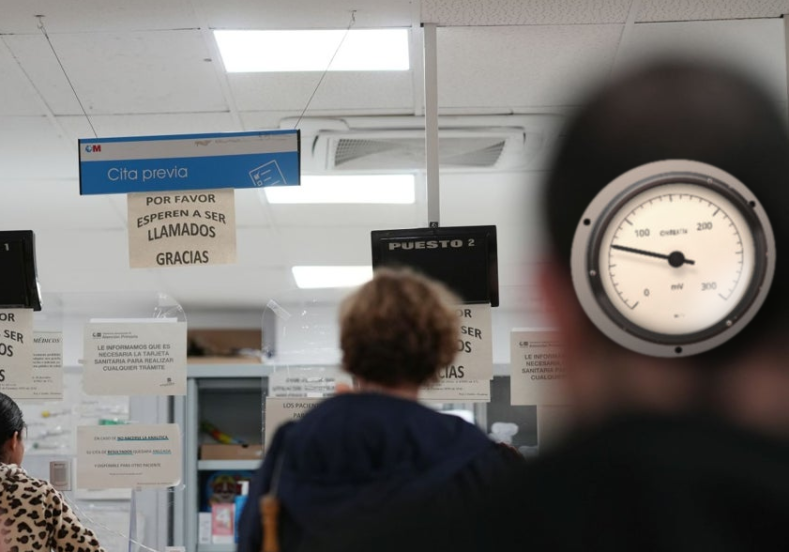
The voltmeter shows 70 mV
